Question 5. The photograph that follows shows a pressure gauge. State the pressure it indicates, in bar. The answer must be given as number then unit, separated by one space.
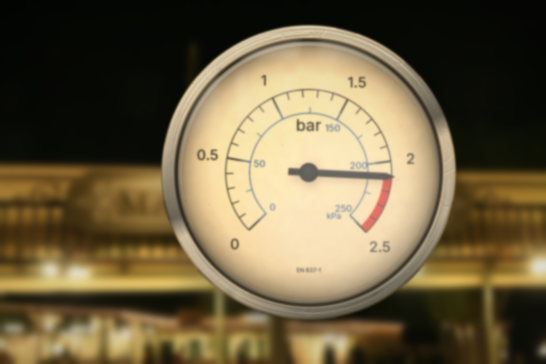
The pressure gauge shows 2.1 bar
